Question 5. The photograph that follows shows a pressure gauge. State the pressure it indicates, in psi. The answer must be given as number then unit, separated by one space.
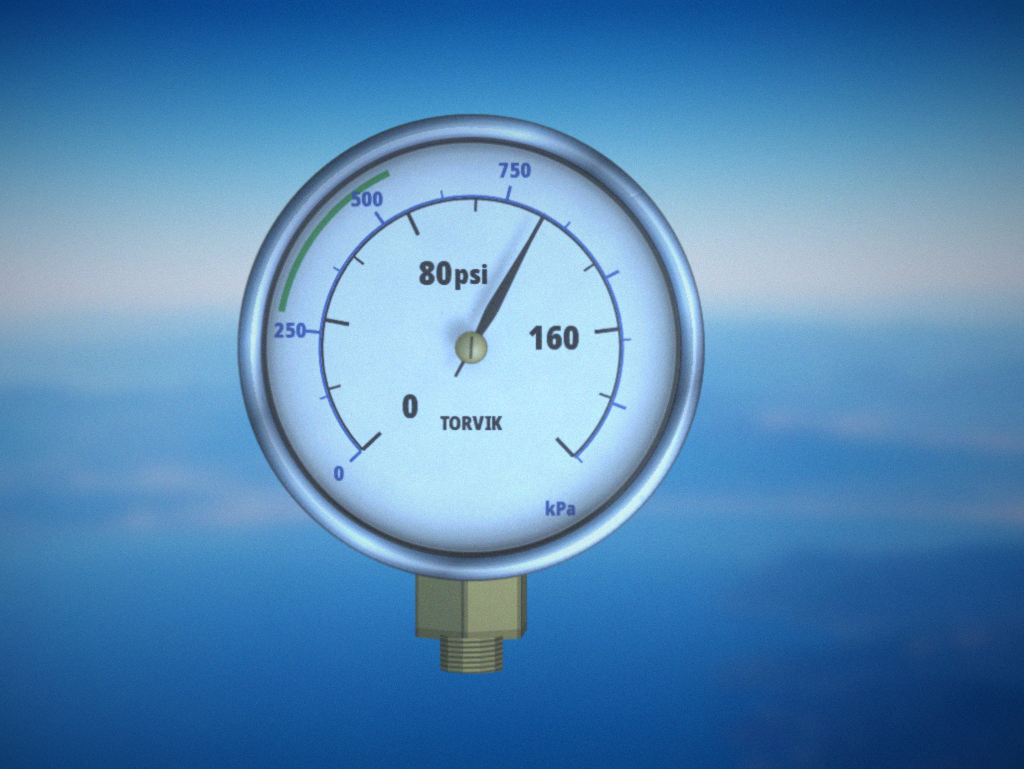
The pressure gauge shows 120 psi
